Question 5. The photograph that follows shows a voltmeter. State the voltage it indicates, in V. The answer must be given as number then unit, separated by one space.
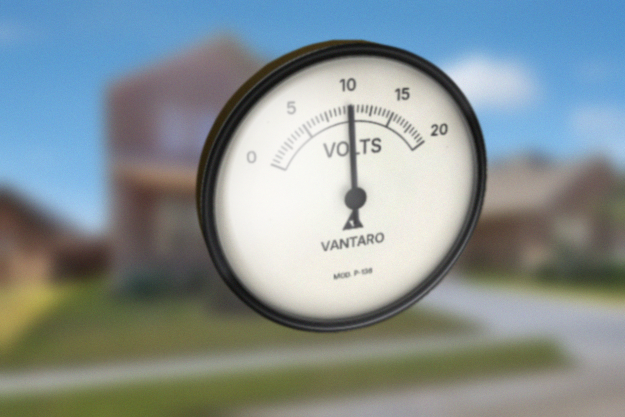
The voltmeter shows 10 V
